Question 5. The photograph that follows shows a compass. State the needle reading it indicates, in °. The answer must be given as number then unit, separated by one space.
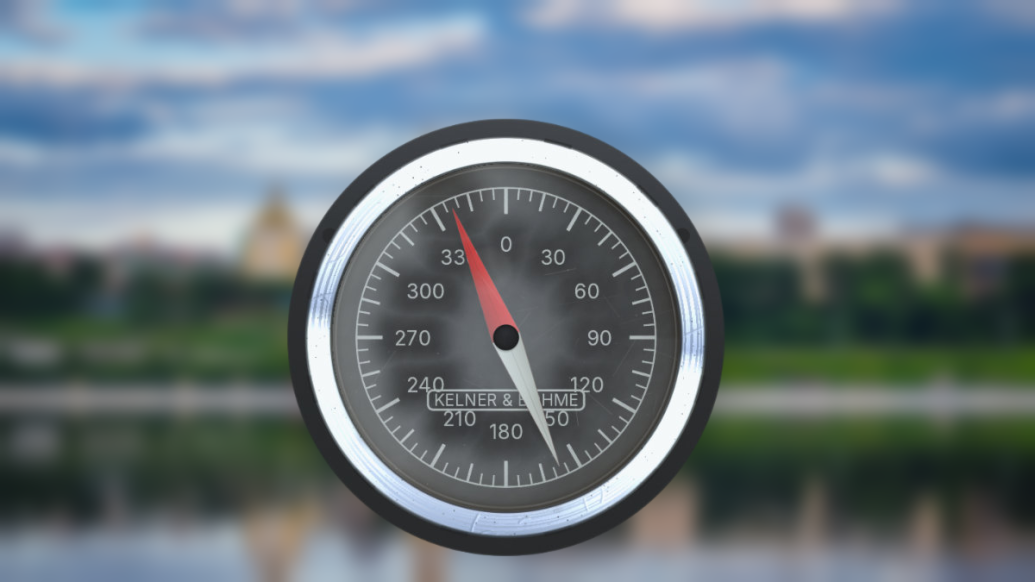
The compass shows 337.5 °
